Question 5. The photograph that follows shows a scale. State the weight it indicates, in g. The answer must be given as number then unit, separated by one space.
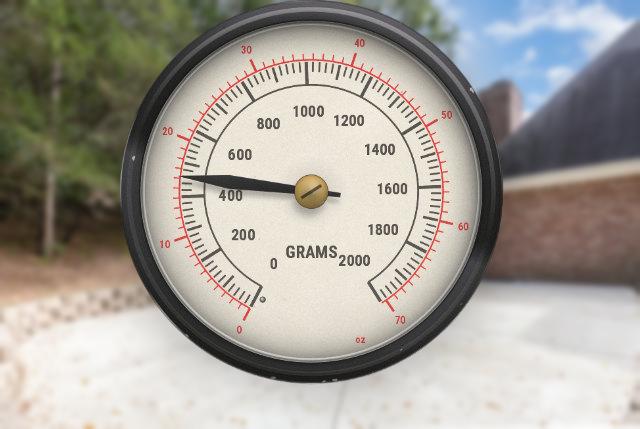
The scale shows 460 g
